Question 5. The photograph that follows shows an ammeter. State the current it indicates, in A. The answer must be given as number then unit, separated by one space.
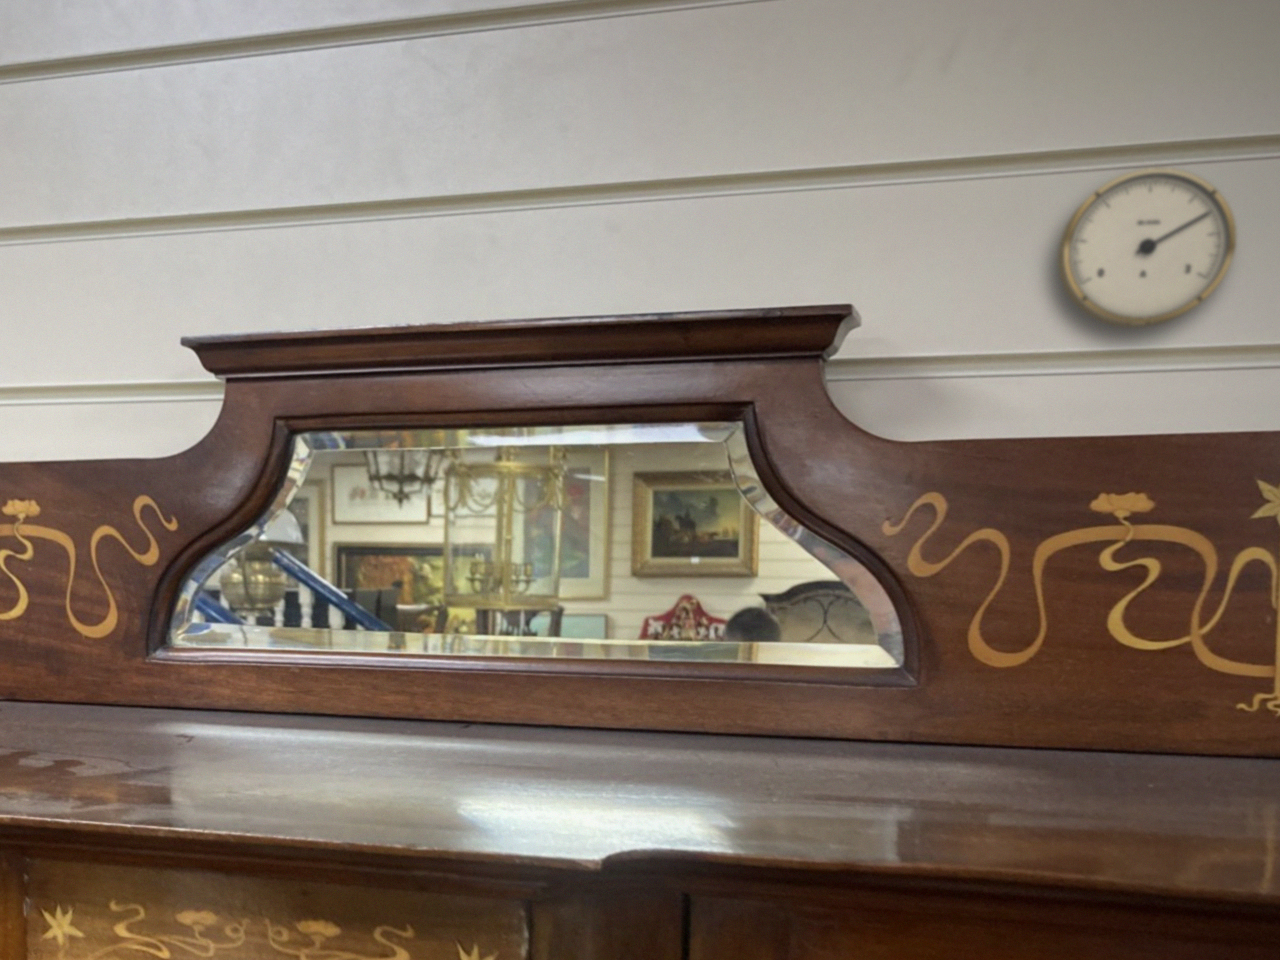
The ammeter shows 2.25 A
